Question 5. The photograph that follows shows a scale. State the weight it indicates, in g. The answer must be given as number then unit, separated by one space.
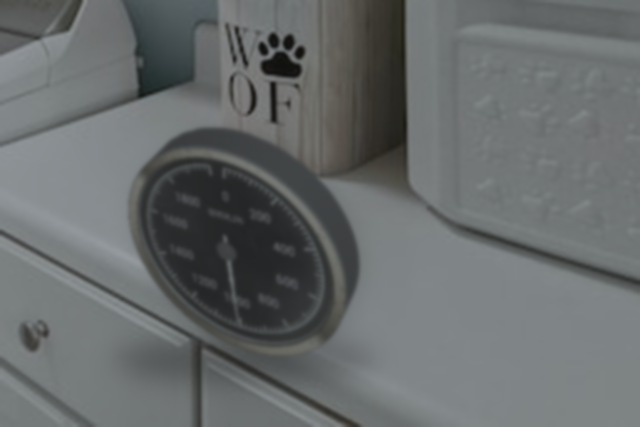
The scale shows 1000 g
